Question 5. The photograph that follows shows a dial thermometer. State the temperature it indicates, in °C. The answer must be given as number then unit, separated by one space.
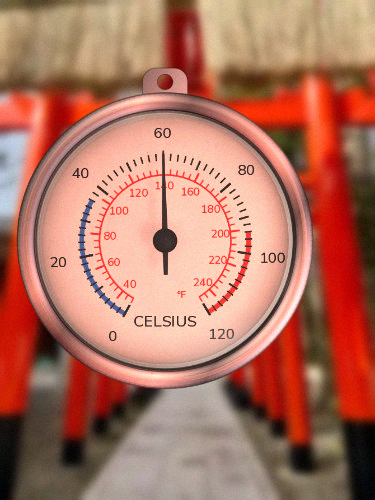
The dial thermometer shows 60 °C
